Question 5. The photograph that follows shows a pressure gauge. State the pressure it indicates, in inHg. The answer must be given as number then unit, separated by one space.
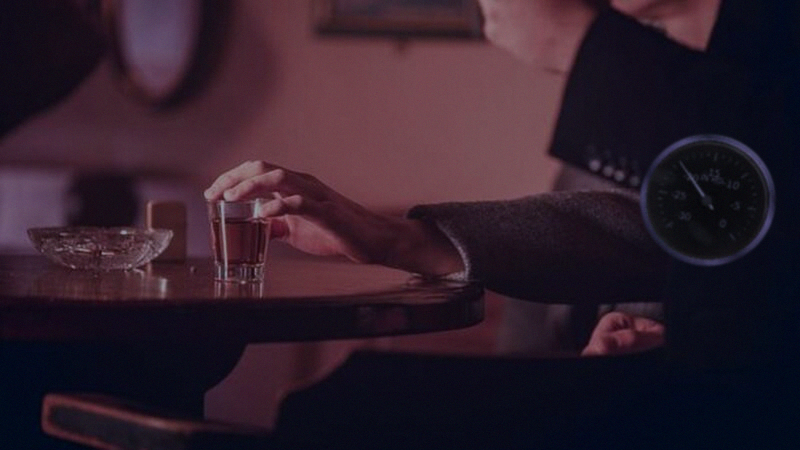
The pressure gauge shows -20 inHg
